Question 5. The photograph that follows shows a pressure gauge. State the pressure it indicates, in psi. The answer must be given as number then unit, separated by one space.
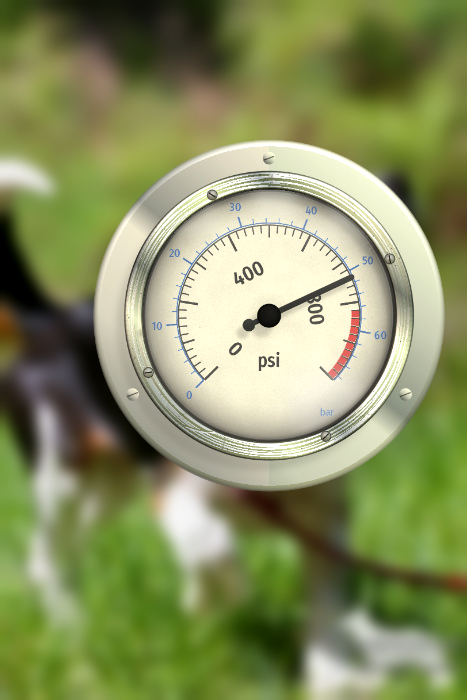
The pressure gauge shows 740 psi
